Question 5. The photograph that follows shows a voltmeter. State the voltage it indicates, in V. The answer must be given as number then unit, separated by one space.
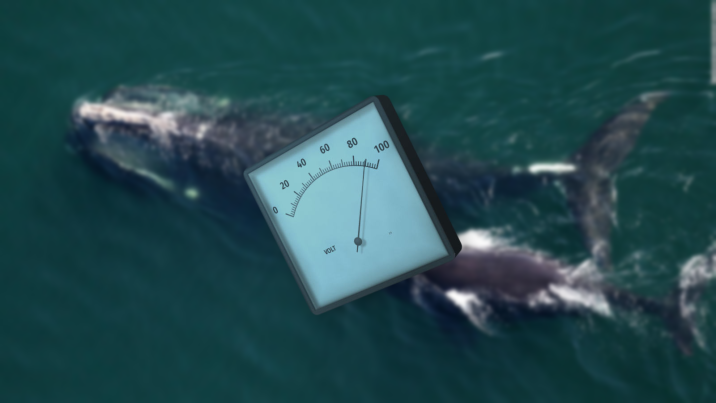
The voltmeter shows 90 V
